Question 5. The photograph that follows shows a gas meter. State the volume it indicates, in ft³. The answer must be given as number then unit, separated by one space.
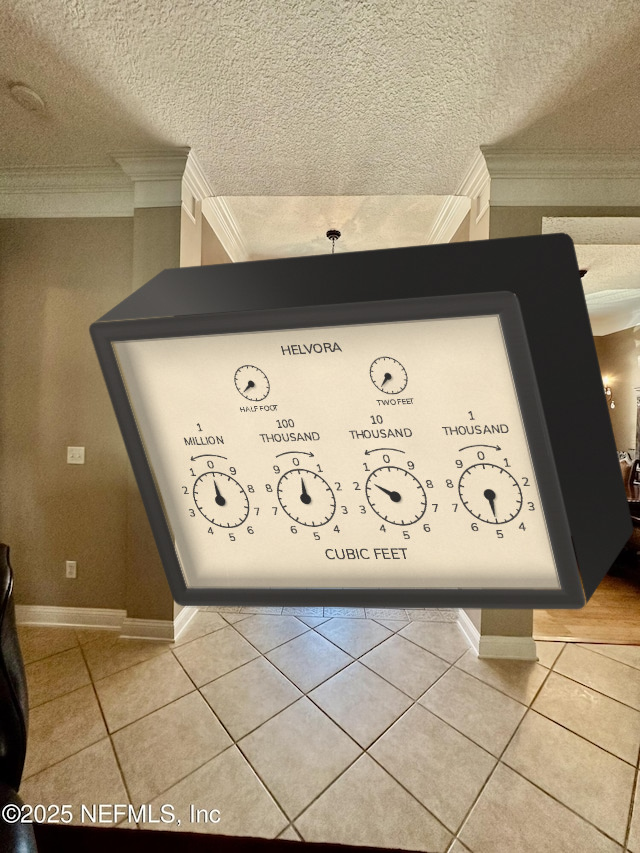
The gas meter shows 1500 ft³
